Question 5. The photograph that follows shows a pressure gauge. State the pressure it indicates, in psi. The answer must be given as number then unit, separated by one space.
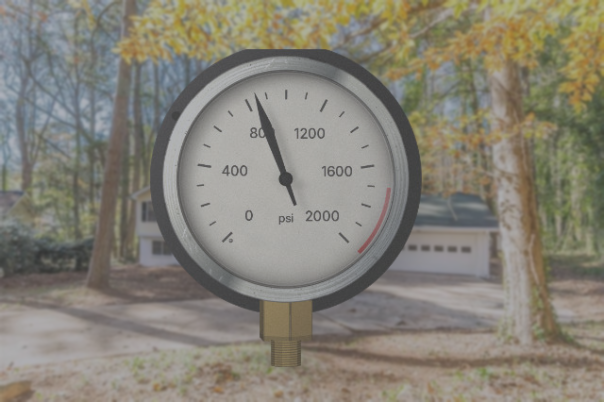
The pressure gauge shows 850 psi
